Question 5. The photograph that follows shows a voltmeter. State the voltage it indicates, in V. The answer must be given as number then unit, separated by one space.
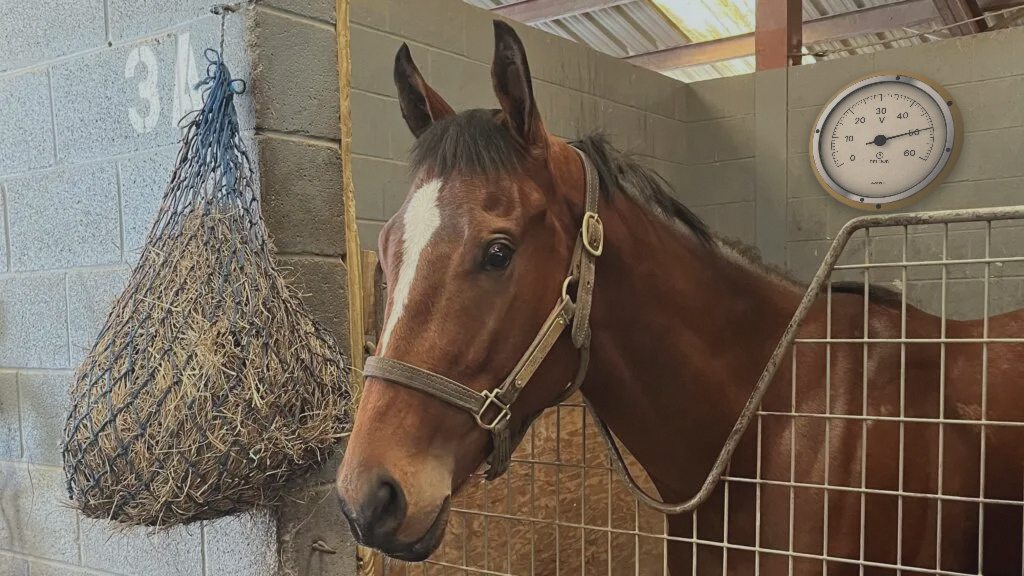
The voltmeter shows 50 V
